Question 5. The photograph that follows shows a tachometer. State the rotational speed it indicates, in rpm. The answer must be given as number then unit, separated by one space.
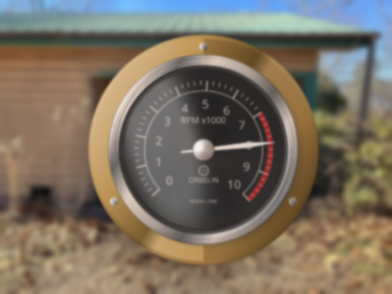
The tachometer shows 8000 rpm
